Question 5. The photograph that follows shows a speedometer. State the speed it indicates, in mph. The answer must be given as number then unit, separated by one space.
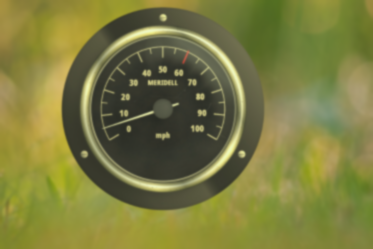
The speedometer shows 5 mph
